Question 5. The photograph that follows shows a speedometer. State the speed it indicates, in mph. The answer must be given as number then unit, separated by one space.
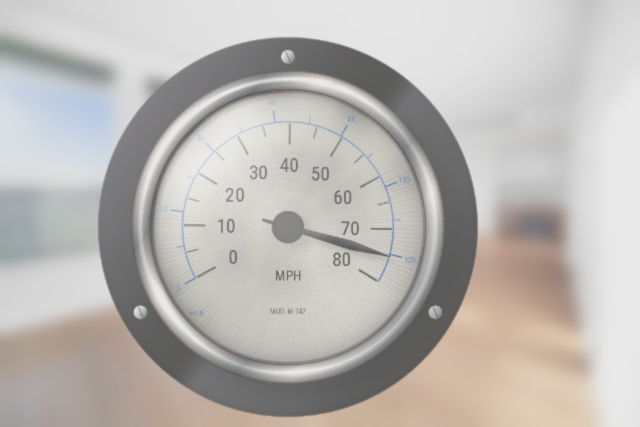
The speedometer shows 75 mph
